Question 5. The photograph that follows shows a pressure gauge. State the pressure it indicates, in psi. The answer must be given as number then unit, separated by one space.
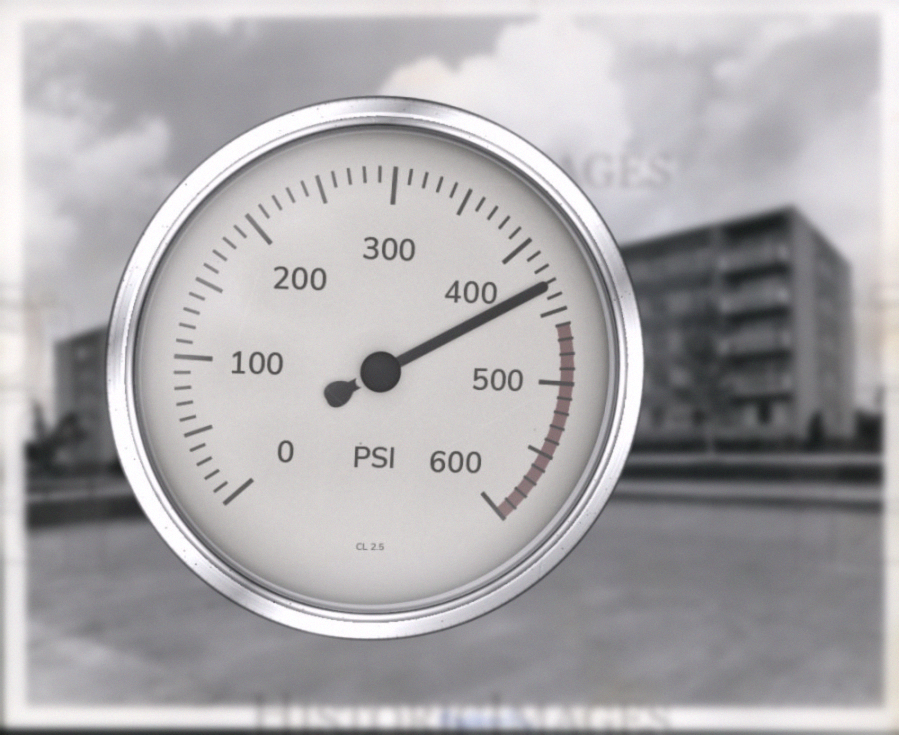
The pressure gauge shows 430 psi
